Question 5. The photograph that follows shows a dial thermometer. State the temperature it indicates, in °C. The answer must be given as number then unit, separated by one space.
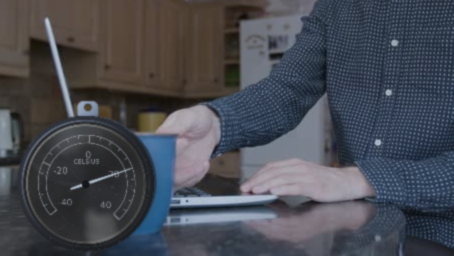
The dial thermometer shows 20 °C
